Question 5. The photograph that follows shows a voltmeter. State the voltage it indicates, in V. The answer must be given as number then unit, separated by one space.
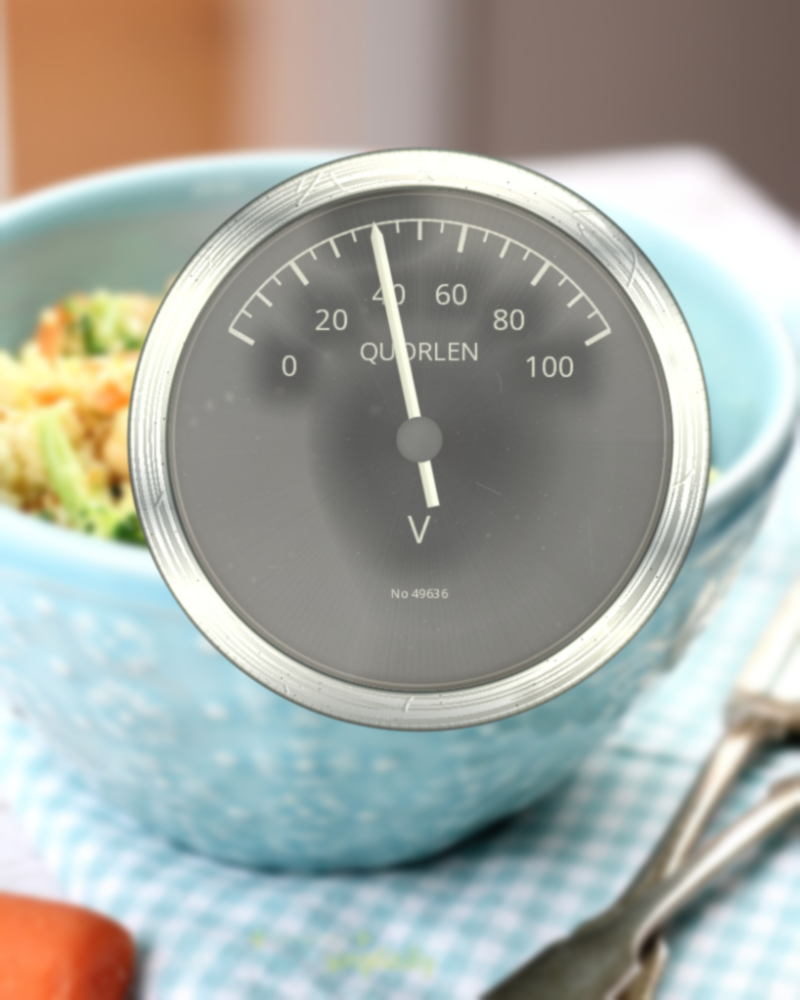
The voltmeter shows 40 V
